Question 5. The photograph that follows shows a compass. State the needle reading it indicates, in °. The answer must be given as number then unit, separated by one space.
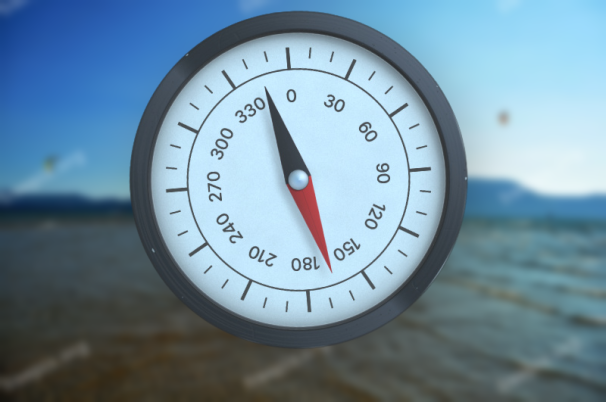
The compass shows 165 °
